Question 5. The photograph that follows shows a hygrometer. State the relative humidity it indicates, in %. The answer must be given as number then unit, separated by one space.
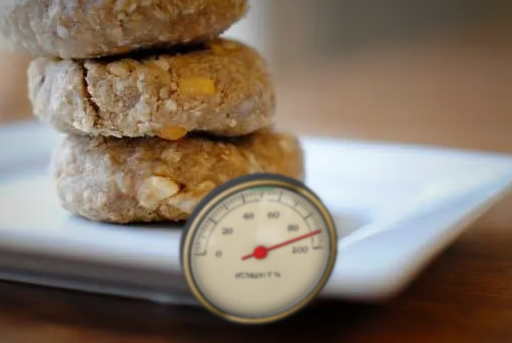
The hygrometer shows 90 %
